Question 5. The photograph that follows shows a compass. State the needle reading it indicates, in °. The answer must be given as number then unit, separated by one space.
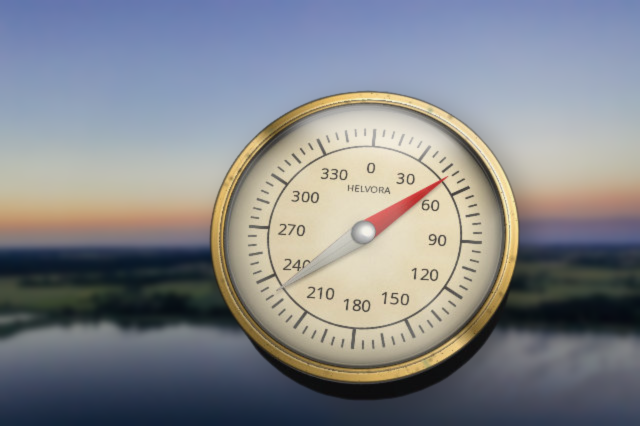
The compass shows 50 °
